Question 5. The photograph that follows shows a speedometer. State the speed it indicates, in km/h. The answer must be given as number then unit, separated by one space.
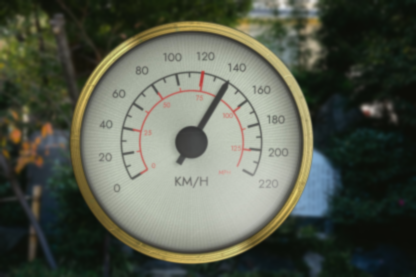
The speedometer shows 140 km/h
